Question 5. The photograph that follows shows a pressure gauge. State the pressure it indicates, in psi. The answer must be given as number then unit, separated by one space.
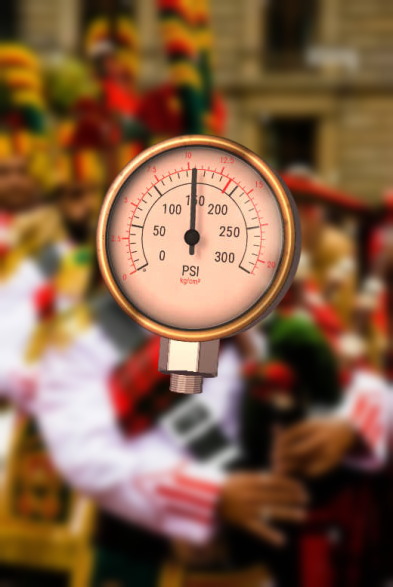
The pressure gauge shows 150 psi
